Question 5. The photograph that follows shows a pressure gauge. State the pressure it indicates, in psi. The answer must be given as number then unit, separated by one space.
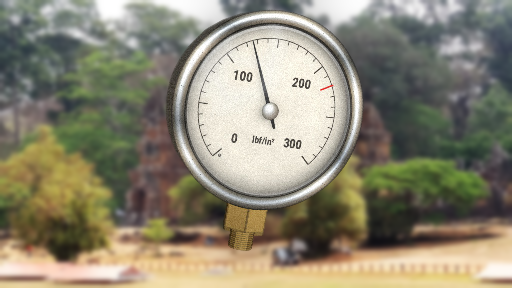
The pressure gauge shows 125 psi
